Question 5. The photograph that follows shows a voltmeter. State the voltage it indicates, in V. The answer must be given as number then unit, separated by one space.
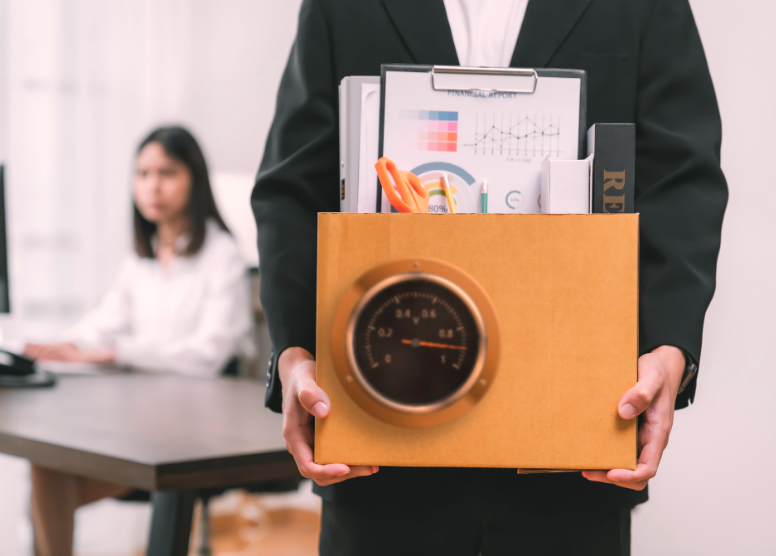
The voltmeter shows 0.9 V
